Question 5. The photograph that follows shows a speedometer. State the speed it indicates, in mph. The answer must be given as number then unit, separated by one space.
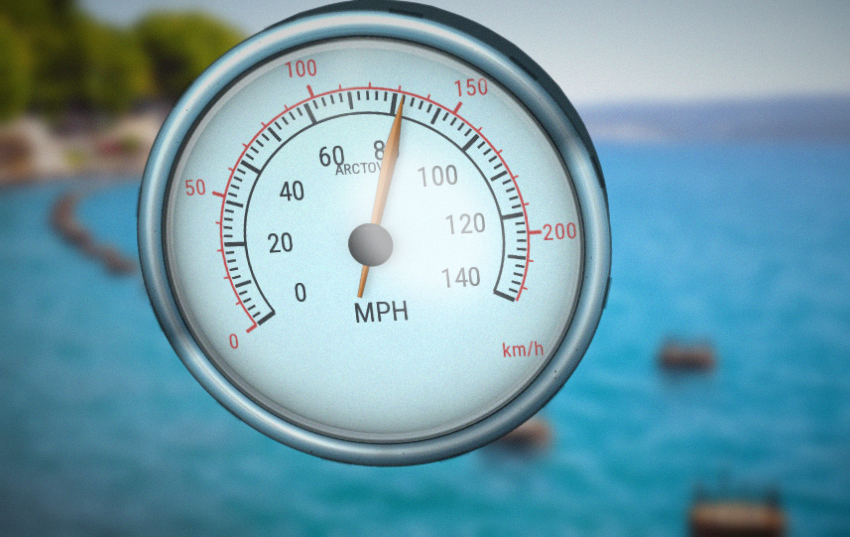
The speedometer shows 82 mph
